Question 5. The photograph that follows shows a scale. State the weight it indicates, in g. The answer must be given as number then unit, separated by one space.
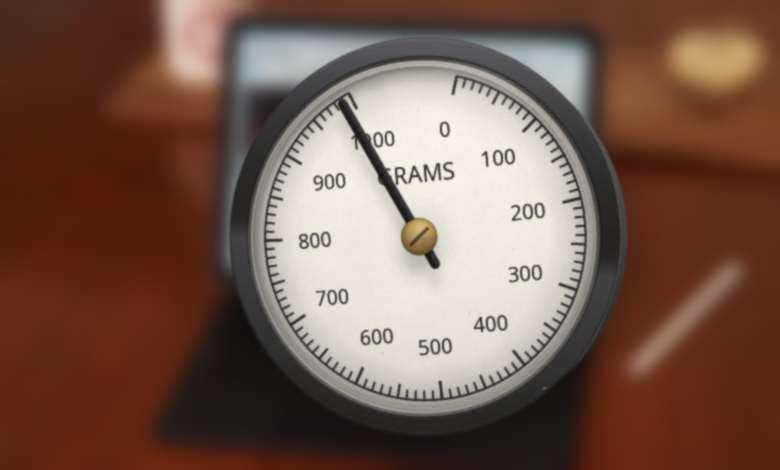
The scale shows 990 g
